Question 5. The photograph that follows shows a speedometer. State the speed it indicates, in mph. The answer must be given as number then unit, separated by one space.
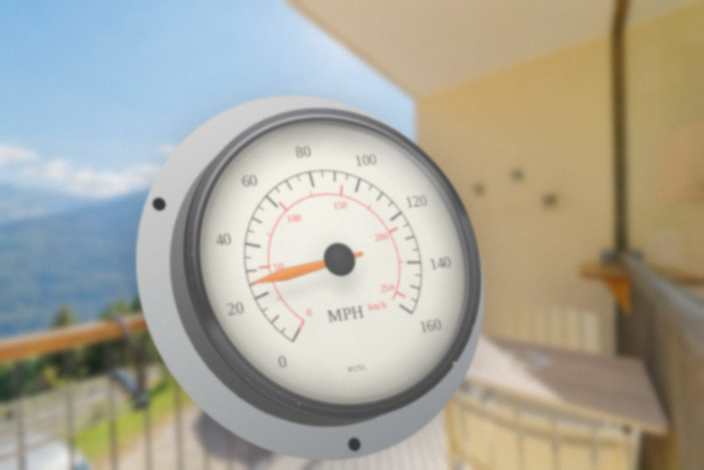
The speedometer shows 25 mph
